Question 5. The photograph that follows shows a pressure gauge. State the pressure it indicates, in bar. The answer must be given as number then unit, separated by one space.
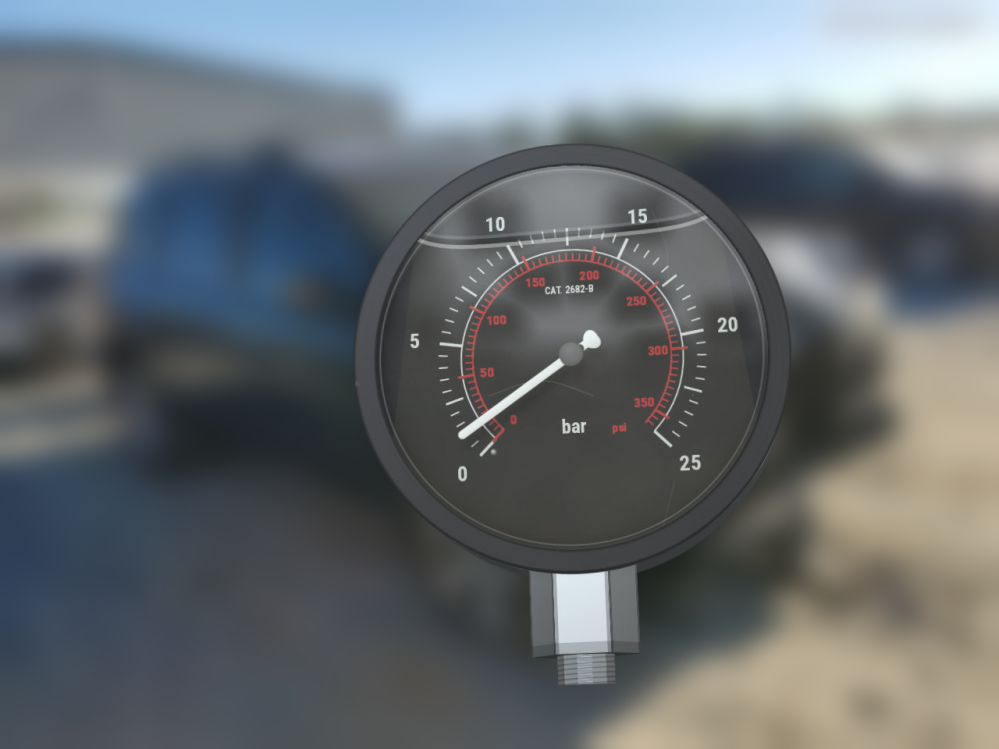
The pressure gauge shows 1 bar
